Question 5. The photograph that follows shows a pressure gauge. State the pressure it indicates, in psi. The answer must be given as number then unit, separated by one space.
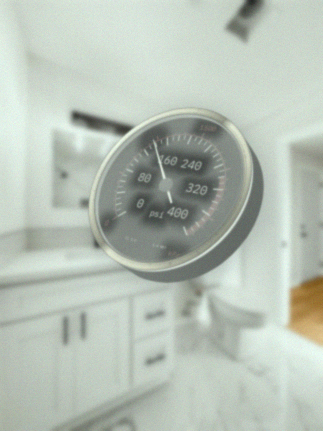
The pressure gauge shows 140 psi
